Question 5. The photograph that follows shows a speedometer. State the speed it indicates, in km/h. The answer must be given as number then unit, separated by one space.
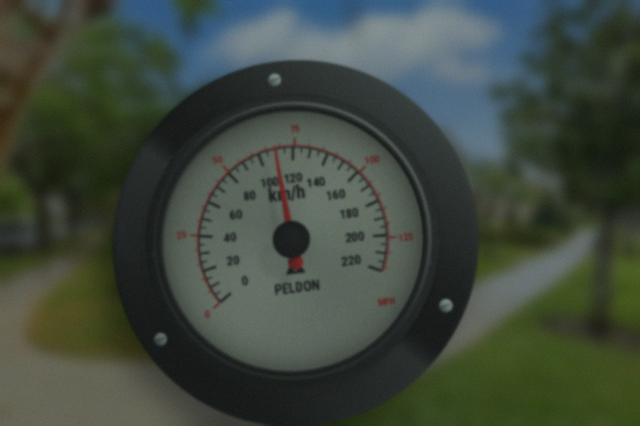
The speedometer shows 110 km/h
